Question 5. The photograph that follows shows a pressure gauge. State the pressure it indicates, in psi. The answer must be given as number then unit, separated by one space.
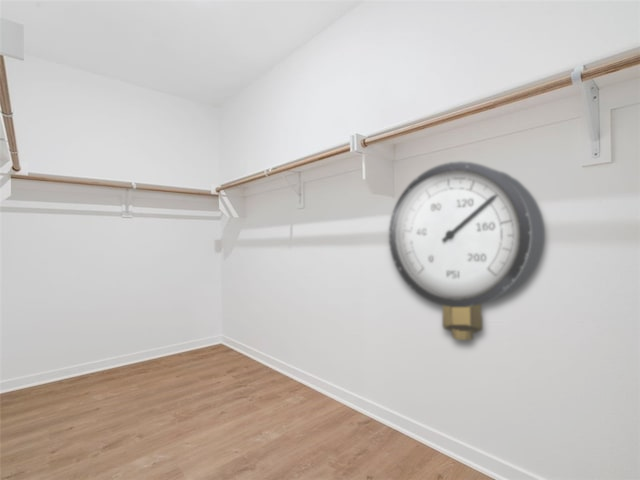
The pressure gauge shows 140 psi
